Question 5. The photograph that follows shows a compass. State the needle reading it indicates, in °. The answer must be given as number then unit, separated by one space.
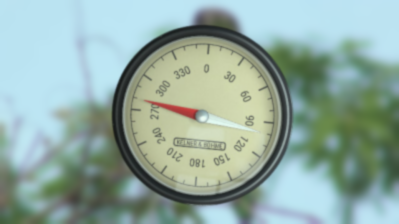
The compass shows 280 °
